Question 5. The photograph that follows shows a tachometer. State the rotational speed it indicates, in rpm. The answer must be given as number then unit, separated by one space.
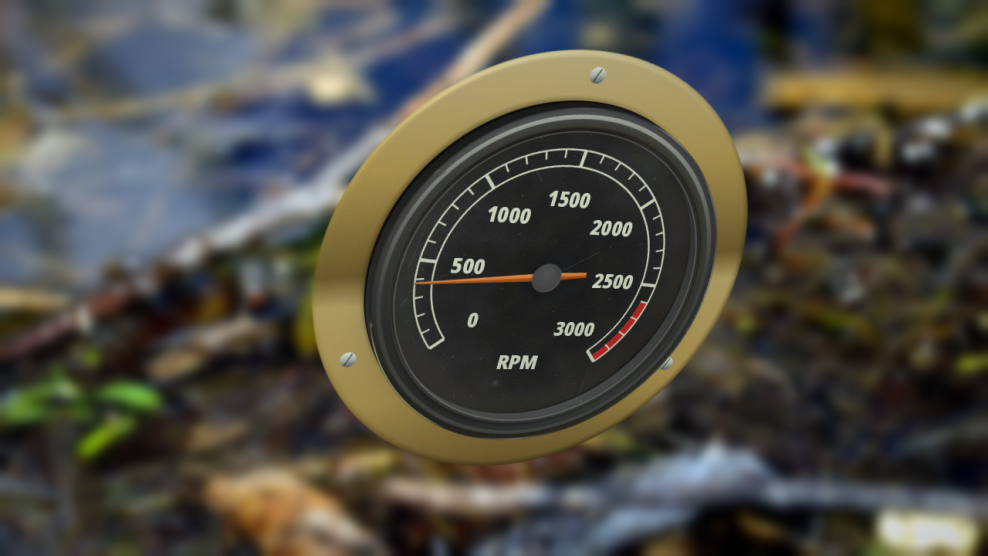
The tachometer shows 400 rpm
